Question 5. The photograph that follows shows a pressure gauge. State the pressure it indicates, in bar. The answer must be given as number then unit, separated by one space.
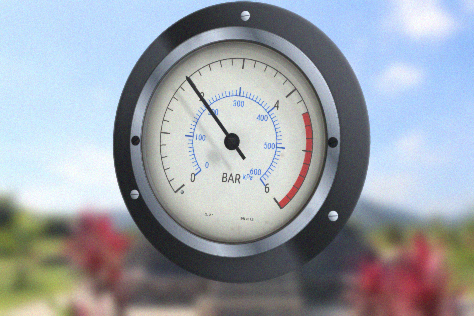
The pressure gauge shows 2 bar
